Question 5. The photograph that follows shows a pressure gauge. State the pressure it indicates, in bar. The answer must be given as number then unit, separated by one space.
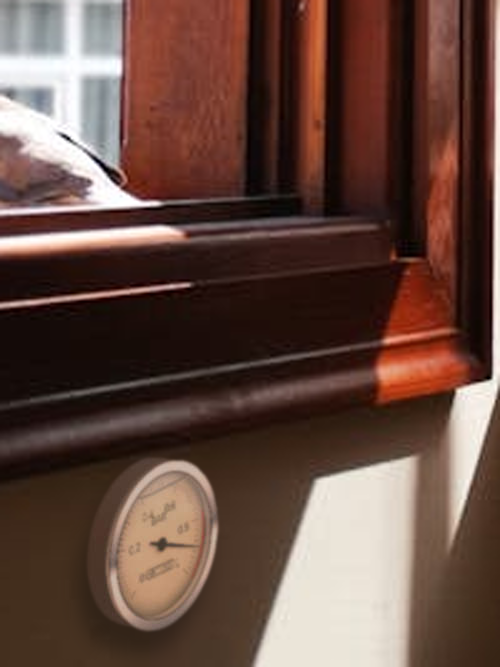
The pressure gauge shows 0.9 bar
